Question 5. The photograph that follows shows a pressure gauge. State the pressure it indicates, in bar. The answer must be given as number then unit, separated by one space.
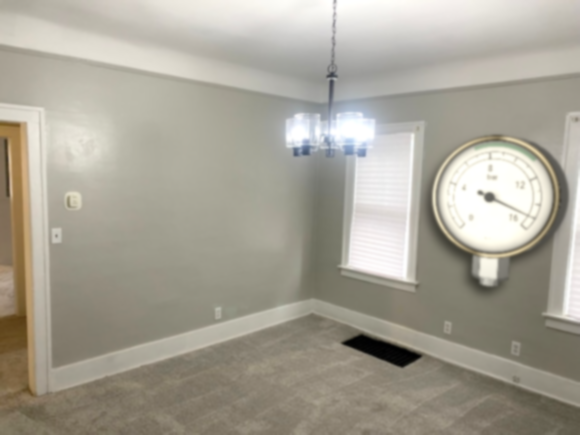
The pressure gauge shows 15 bar
